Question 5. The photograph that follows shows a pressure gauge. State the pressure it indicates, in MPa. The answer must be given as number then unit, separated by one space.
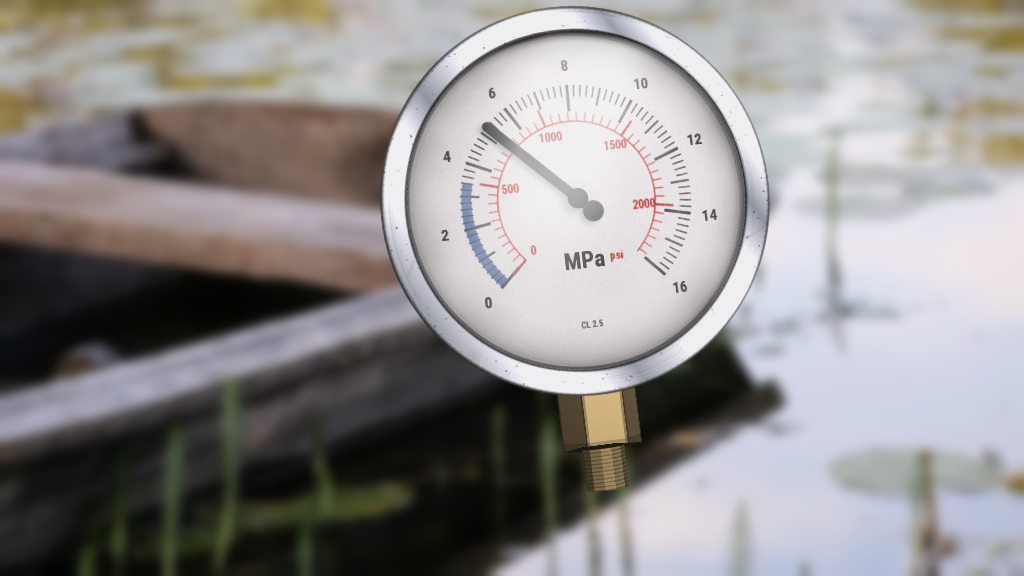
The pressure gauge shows 5.2 MPa
